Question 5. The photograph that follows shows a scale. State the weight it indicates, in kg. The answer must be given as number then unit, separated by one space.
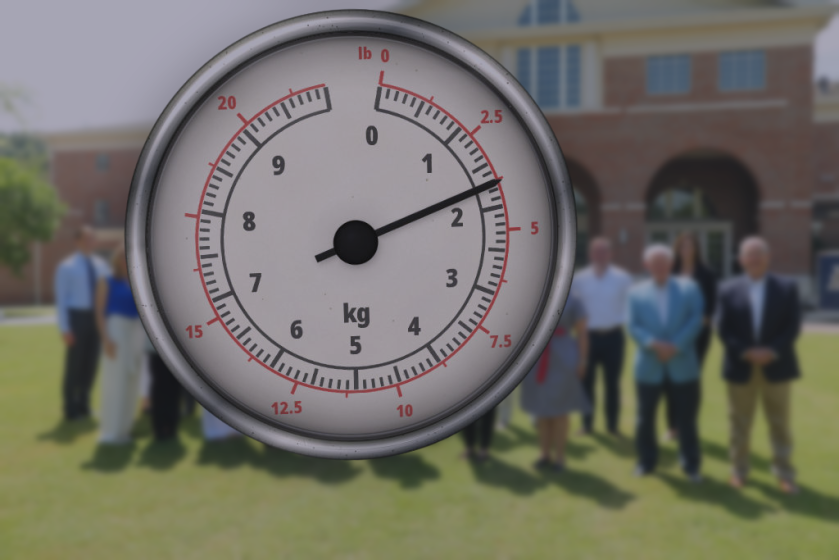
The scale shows 1.7 kg
